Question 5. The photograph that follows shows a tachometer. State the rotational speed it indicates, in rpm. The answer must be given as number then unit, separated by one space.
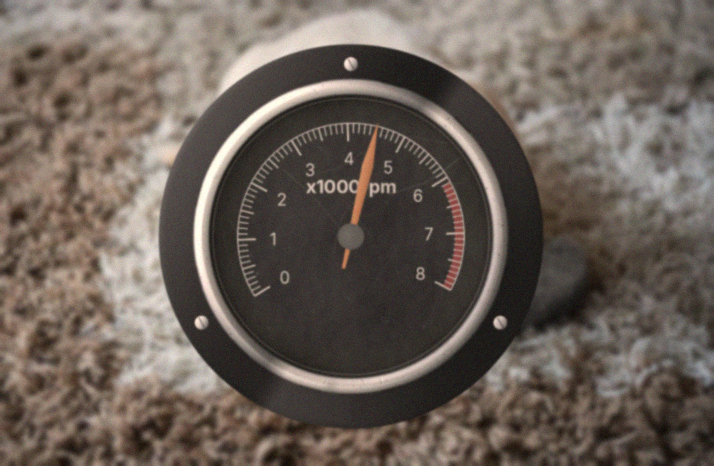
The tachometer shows 4500 rpm
